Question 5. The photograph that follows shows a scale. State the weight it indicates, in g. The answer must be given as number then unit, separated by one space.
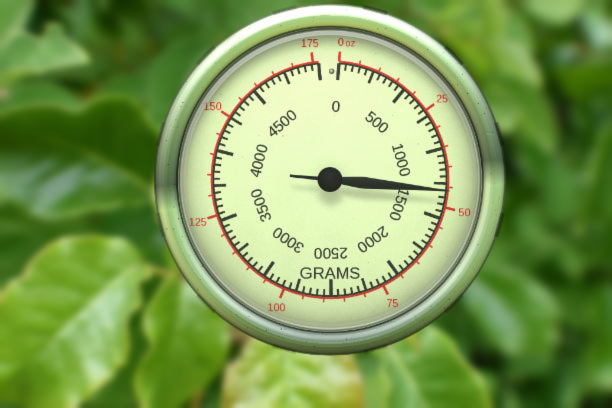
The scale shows 1300 g
